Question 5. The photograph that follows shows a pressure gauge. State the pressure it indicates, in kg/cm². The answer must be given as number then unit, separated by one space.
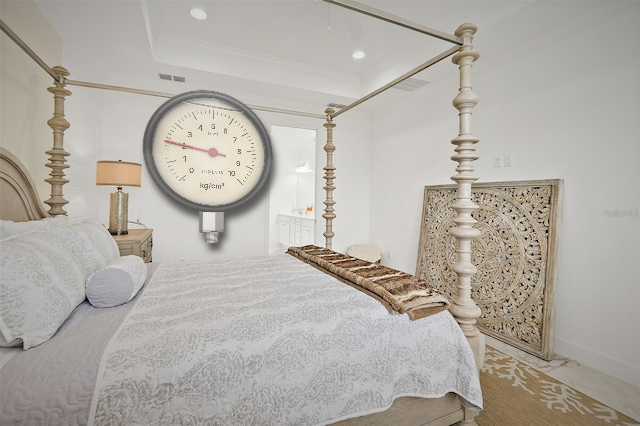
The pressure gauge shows 2 kg/cm²
